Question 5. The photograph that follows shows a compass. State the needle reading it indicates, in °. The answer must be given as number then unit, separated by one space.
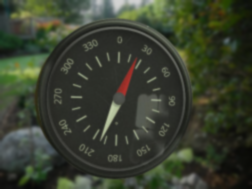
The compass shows 22.5 °
